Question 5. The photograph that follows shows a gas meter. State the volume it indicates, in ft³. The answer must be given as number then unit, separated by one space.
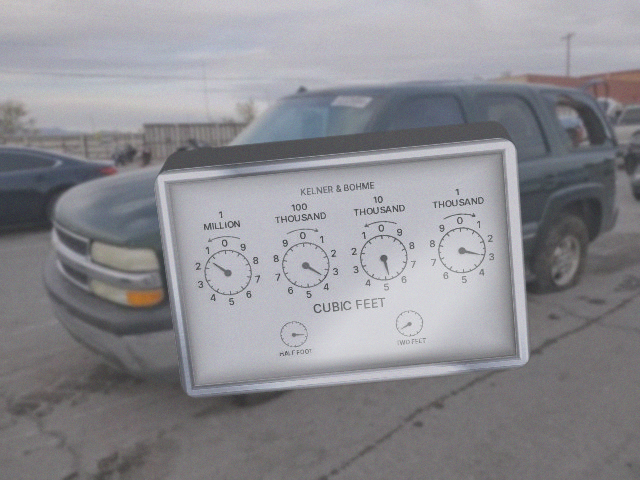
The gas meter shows 135300 ft³
